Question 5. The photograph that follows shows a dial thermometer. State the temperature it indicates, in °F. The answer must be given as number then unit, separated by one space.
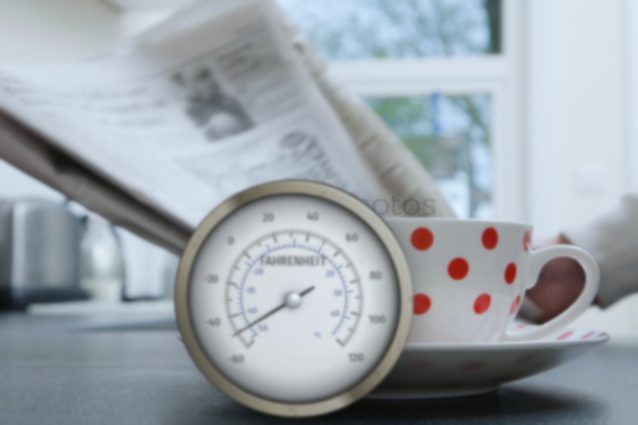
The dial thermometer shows -50 °F
